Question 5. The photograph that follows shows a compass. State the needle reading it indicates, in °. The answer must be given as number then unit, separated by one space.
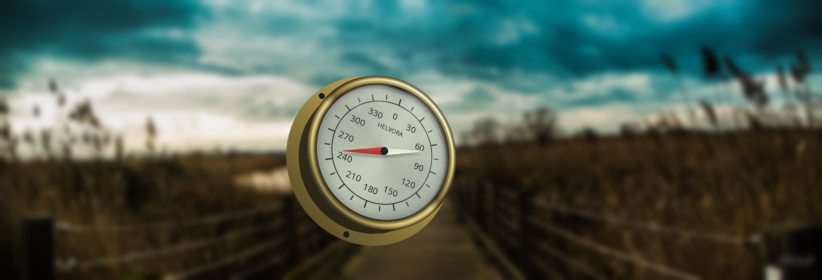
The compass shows 247.5 °
